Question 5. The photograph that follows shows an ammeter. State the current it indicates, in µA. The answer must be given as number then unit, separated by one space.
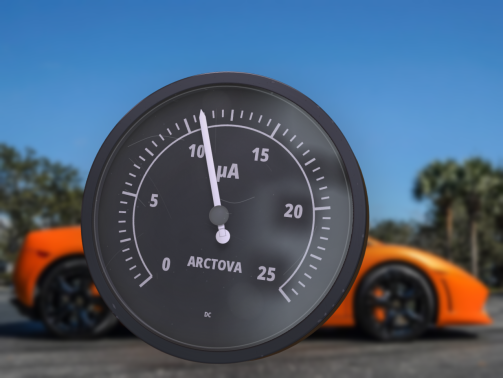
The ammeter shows 11 µA
